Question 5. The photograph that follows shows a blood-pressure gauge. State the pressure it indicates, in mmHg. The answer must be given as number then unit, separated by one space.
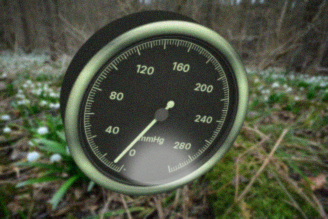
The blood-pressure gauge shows 10 mmHg
